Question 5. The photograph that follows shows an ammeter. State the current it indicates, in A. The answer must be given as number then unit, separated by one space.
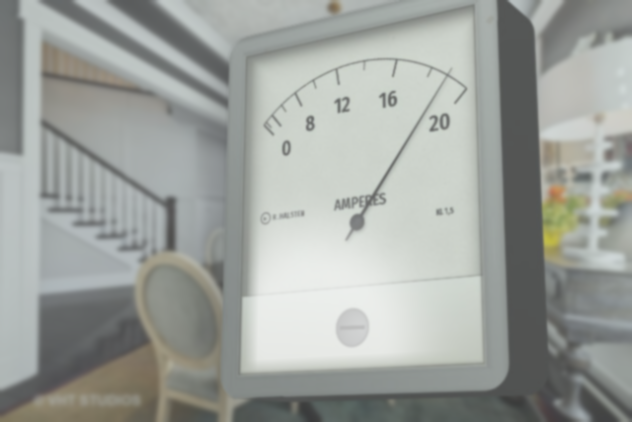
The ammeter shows 19 A
